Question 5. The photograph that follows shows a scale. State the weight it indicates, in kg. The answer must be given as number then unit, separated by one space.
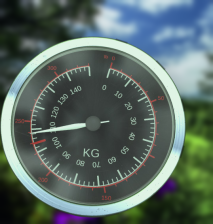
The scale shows 108 kg
